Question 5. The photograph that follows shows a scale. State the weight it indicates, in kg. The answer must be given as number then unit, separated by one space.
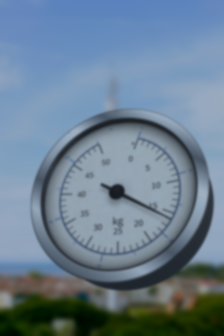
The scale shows 16 kg
